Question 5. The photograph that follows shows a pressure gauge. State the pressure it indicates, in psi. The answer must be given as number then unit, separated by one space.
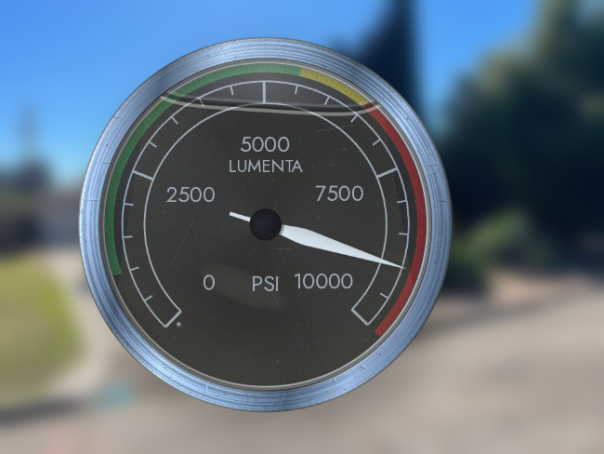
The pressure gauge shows 9000 psi
